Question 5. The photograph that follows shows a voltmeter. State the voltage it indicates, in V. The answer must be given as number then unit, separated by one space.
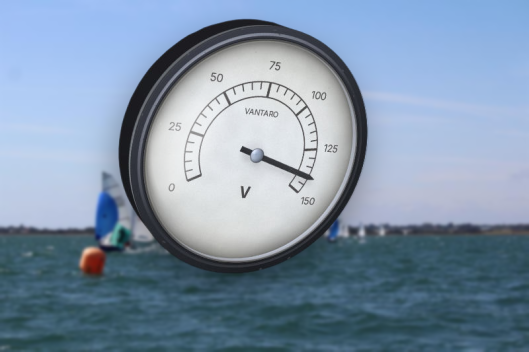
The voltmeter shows 140 V
